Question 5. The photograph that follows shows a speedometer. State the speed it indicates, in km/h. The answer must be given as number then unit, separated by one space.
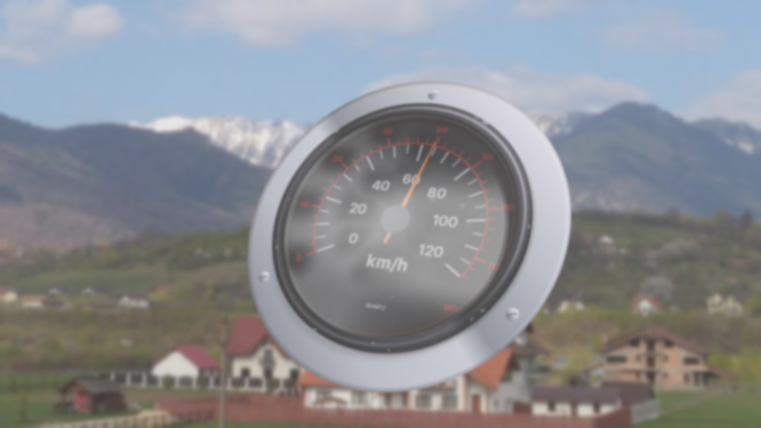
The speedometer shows 65 km/h
